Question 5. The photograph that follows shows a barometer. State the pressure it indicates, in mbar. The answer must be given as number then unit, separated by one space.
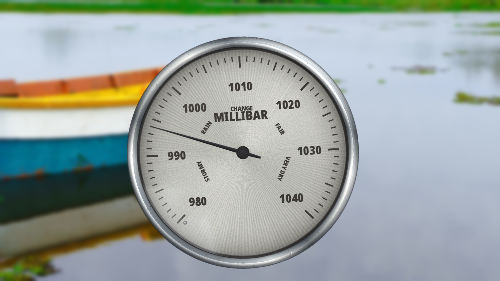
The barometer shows 994 mbar
